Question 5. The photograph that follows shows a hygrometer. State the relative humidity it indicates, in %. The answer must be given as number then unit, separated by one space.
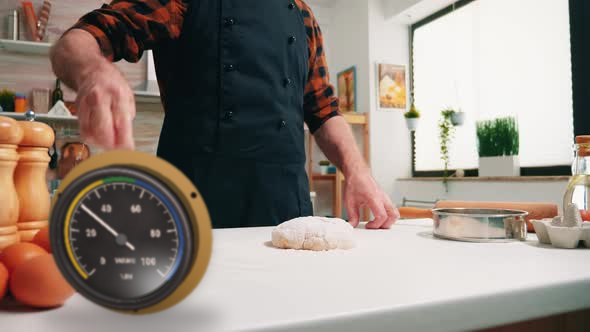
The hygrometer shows 32 %
